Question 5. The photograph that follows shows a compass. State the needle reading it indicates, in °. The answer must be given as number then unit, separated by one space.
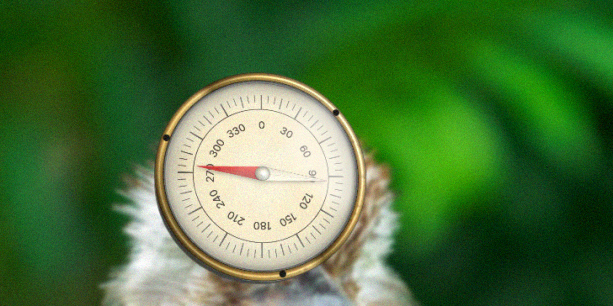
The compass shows 275 °
